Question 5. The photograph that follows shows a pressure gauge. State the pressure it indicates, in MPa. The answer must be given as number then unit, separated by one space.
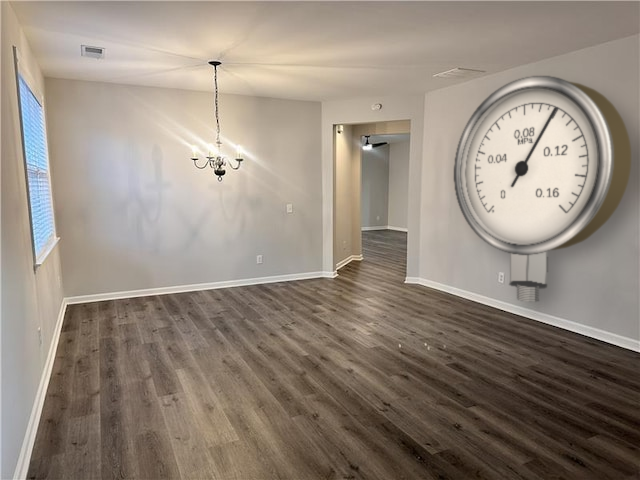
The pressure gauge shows 0.1 MPa
